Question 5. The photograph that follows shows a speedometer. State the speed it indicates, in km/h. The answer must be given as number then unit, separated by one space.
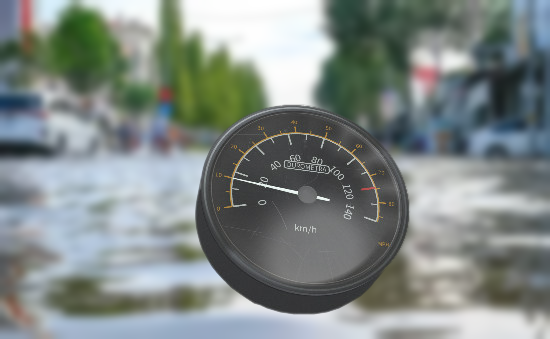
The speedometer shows 15 km/h
